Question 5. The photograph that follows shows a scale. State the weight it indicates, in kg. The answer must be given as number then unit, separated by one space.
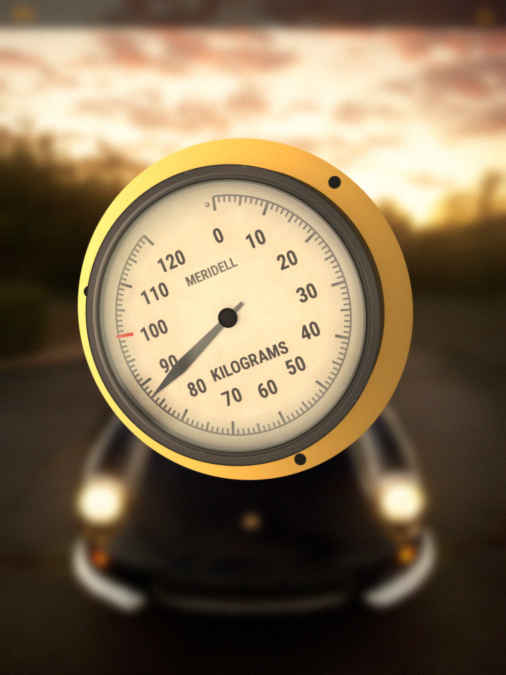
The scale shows 87 kg
